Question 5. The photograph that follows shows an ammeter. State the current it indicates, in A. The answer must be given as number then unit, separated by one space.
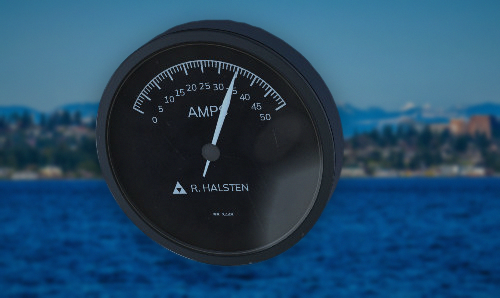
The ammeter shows 35 A
